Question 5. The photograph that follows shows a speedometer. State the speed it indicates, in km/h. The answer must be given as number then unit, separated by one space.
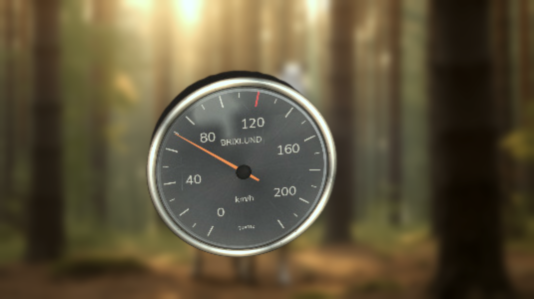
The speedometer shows 70 km/h
